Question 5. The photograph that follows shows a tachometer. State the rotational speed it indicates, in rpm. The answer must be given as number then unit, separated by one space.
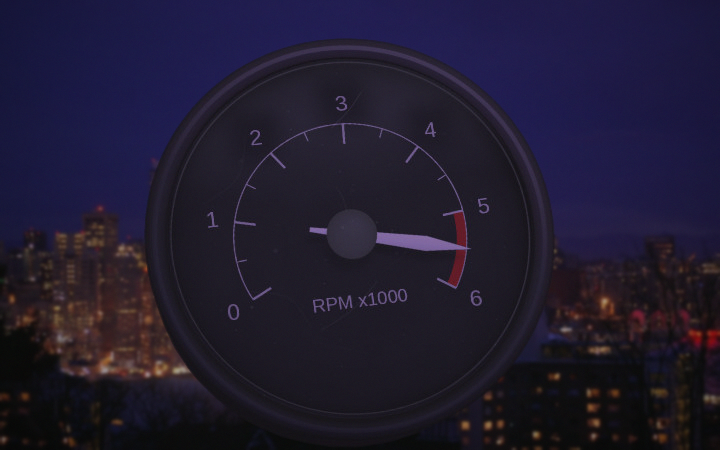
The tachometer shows 5500 rpm
